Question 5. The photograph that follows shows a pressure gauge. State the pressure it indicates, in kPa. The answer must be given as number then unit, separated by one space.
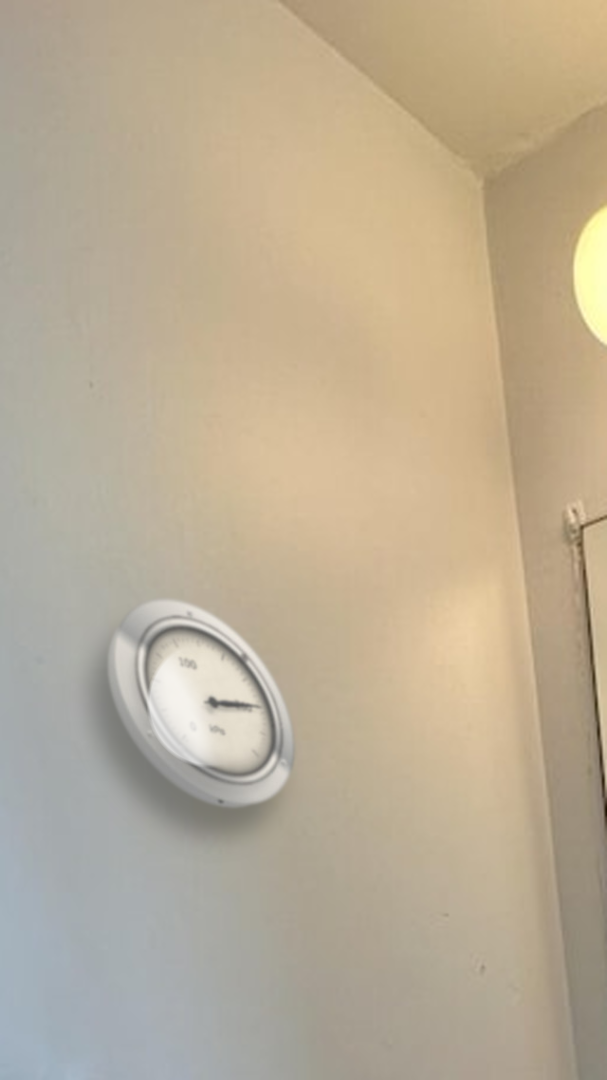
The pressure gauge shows 200 kPa
